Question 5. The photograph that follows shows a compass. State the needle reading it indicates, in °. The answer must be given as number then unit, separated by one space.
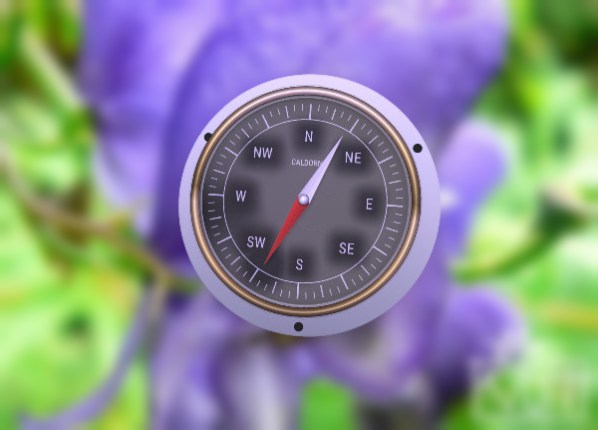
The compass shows 207.5 °
